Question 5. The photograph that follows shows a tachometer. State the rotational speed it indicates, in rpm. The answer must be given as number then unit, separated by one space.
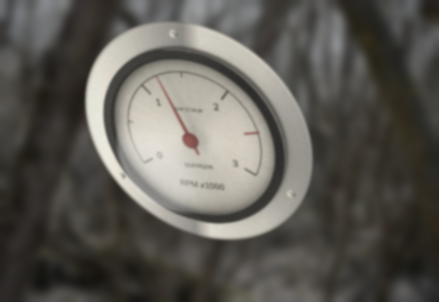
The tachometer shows 1250 rpm
